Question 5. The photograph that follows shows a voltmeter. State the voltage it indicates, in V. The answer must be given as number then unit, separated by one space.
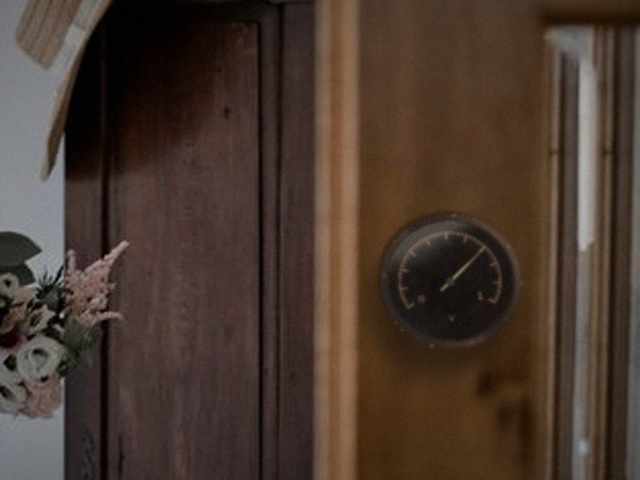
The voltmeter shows 0.7 V
